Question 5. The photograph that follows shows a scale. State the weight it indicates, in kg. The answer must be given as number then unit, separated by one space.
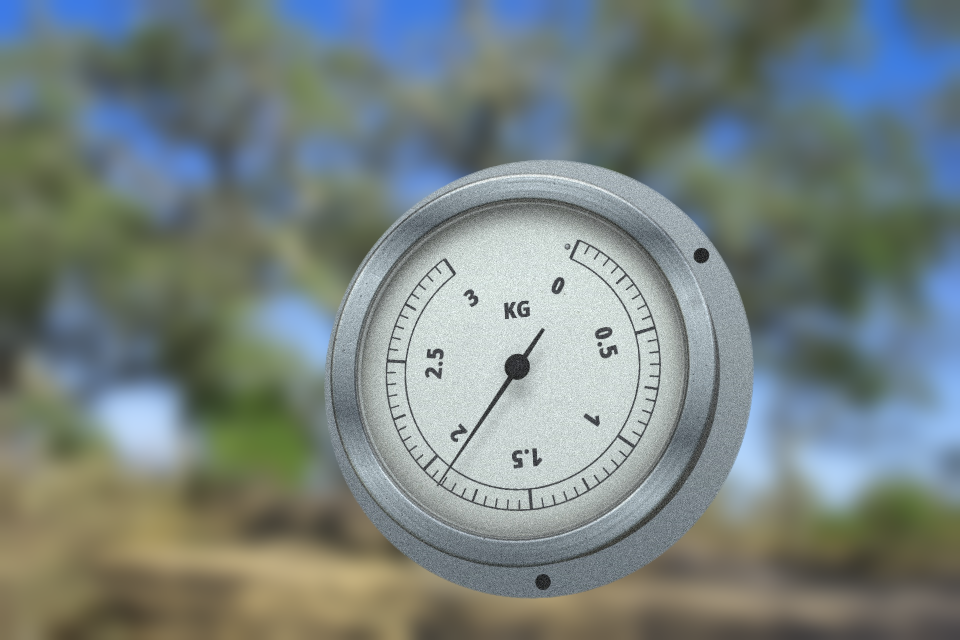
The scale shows 1.9 kg
